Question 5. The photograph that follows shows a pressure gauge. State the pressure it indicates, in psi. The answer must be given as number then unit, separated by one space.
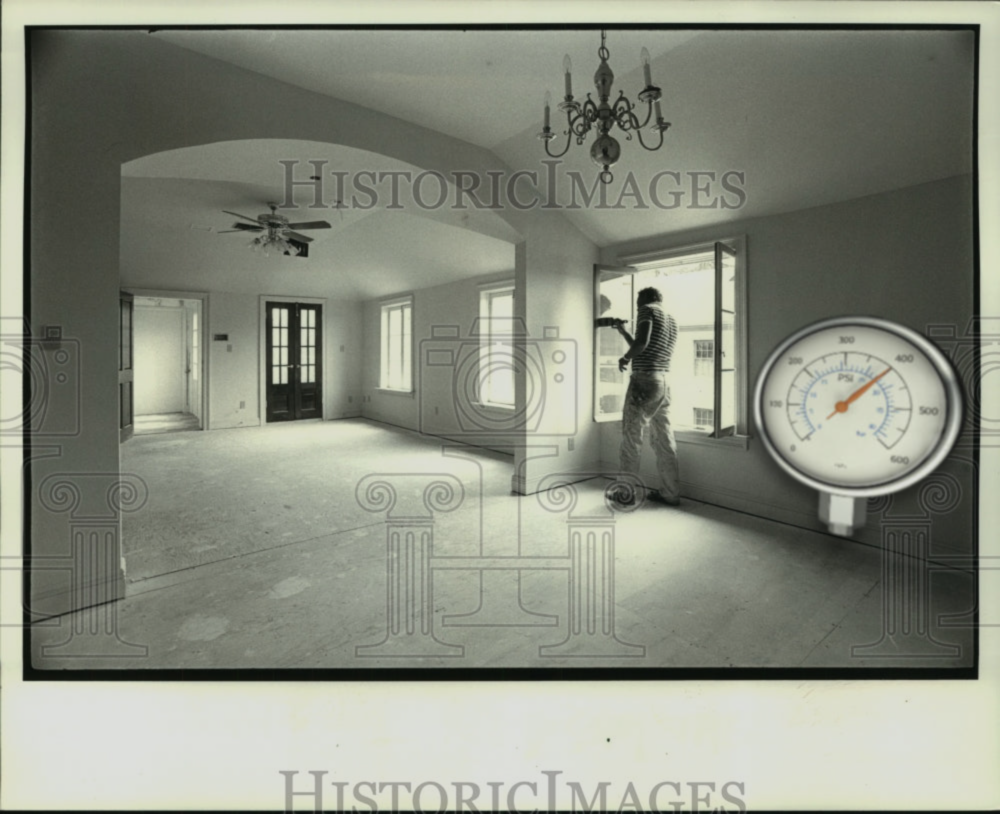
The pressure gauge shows 400 psi
